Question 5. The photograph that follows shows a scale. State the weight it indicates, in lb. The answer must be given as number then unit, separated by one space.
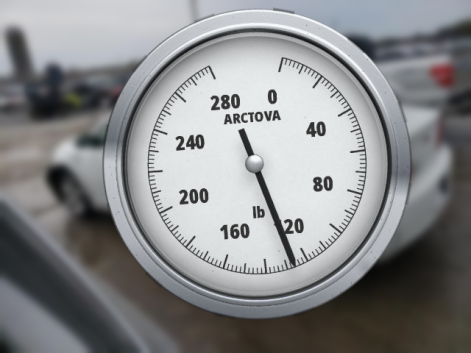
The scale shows 126 lb
